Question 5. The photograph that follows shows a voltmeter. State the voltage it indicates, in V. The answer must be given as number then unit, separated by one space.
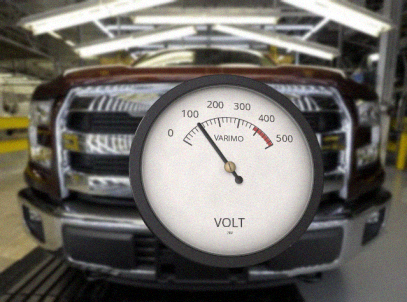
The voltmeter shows 100 V
